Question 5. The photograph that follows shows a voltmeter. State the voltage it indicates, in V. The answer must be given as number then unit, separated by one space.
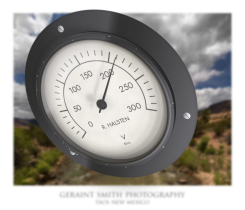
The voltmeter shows 210 V
